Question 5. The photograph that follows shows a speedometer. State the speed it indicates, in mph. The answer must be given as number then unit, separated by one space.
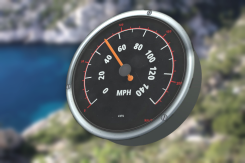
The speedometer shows 50 mph
